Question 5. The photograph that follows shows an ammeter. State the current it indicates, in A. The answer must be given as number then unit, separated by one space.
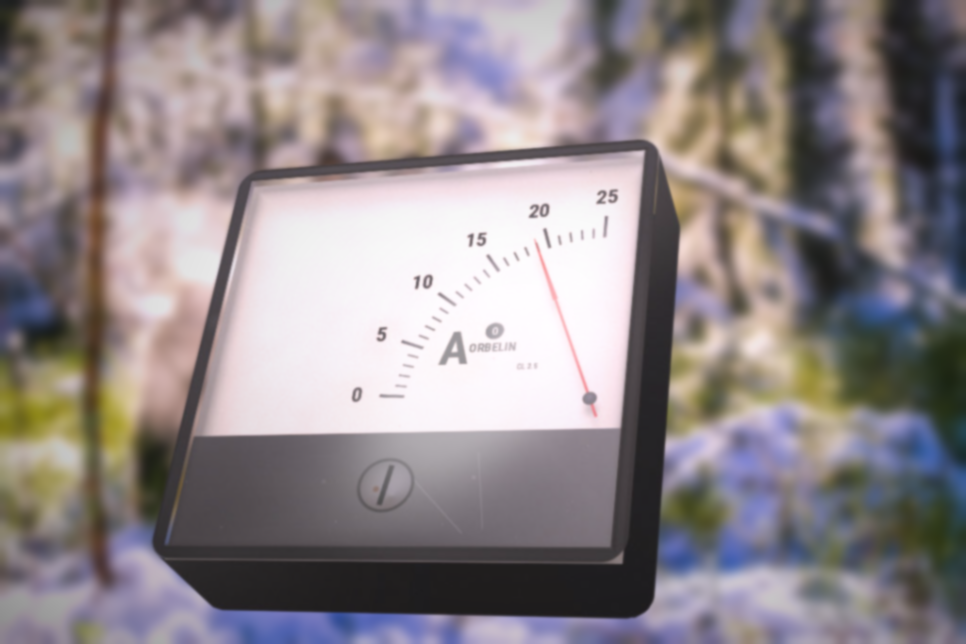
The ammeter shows 19 A
